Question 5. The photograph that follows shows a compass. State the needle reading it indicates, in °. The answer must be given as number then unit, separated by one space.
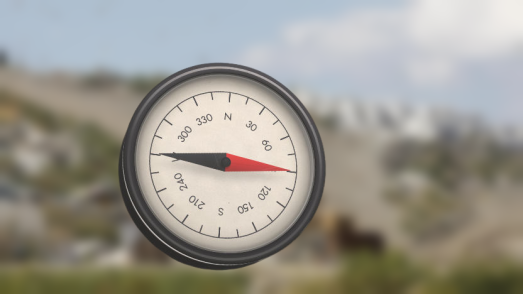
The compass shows 90 °
